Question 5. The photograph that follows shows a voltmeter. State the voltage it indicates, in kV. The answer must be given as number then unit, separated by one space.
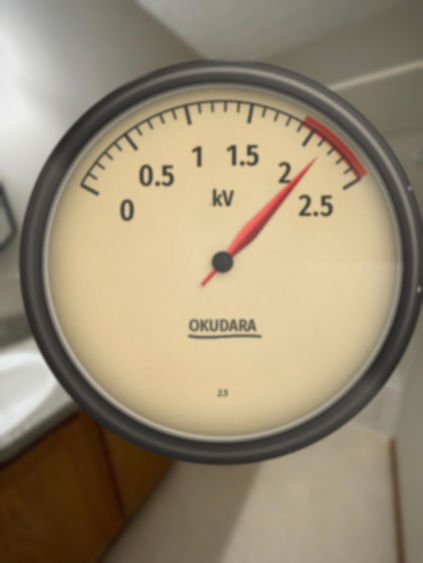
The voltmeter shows 2.15 kV
